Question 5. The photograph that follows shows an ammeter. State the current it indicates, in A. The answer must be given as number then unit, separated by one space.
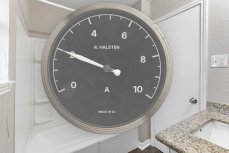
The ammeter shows 2 A
